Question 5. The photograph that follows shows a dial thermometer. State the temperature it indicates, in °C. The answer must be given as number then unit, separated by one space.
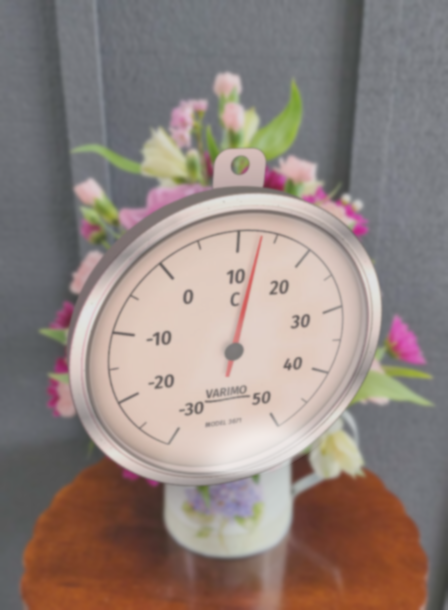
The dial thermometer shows 12.5 °C
